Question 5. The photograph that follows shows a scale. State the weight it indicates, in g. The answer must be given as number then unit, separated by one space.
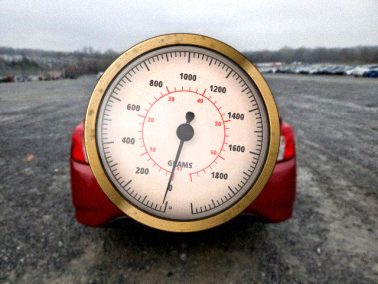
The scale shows 20 g
